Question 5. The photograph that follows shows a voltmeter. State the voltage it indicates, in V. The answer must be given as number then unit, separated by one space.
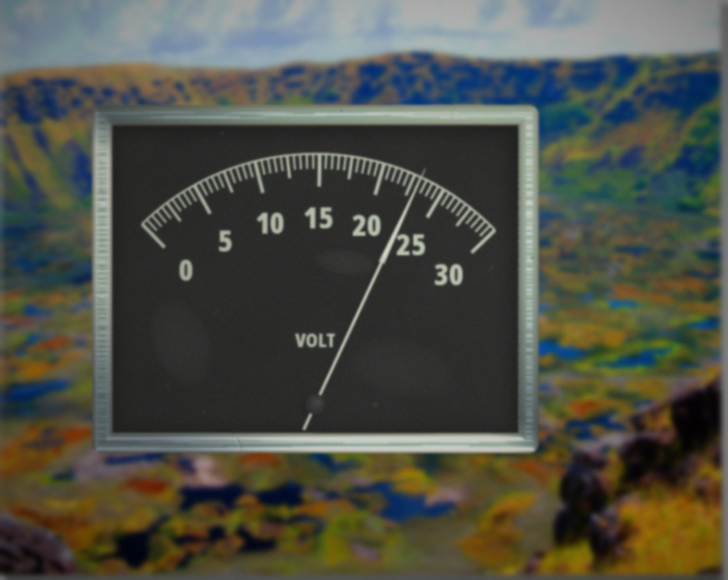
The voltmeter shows 23 V
